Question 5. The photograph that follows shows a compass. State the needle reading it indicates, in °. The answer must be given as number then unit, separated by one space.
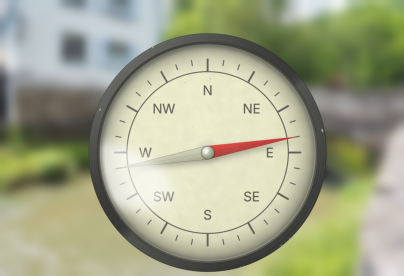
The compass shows 80 °
